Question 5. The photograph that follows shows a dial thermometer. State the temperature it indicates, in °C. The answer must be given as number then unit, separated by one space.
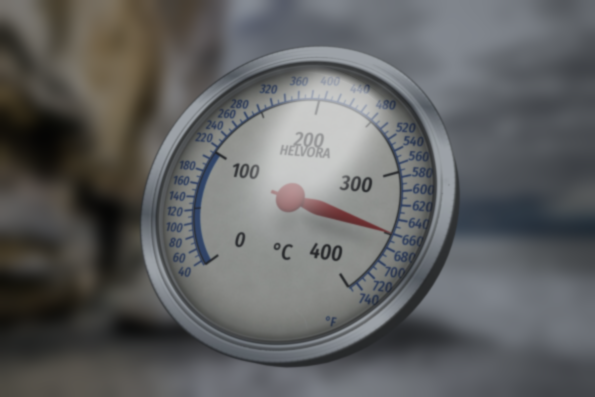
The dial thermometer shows 350 °C
